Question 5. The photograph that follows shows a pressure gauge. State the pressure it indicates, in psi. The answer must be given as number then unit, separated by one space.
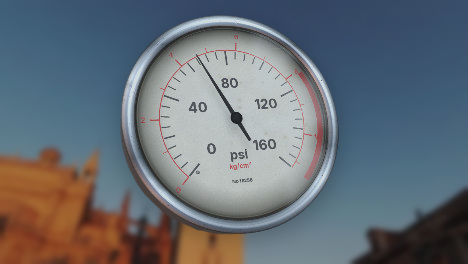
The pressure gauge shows 65 psi
